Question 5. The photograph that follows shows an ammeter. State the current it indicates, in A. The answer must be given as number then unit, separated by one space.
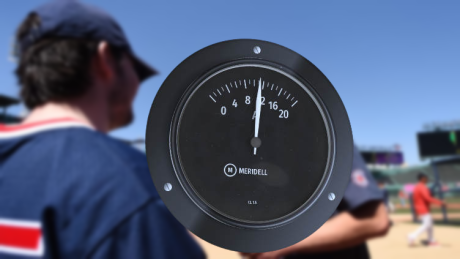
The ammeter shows 11 A
